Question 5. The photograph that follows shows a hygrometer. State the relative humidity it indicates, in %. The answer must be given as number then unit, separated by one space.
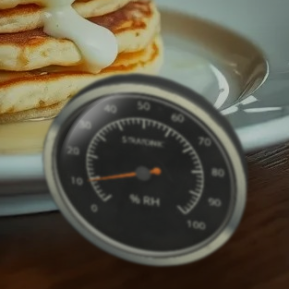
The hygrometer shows 10 %
